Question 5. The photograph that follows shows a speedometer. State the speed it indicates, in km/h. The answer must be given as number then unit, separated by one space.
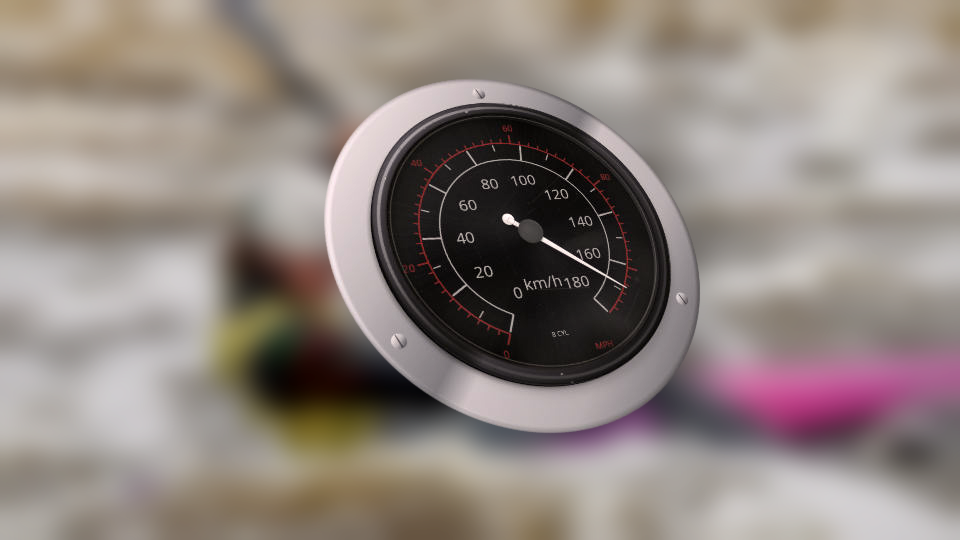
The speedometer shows 170 km/h
